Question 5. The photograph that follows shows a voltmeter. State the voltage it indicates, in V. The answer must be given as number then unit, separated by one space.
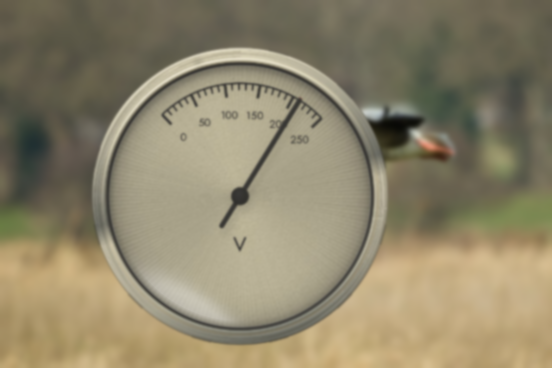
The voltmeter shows 210 V
